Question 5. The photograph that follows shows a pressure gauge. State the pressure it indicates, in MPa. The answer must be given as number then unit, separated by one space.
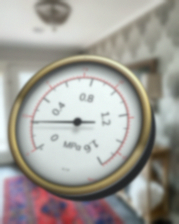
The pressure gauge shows 0.2 MPa
